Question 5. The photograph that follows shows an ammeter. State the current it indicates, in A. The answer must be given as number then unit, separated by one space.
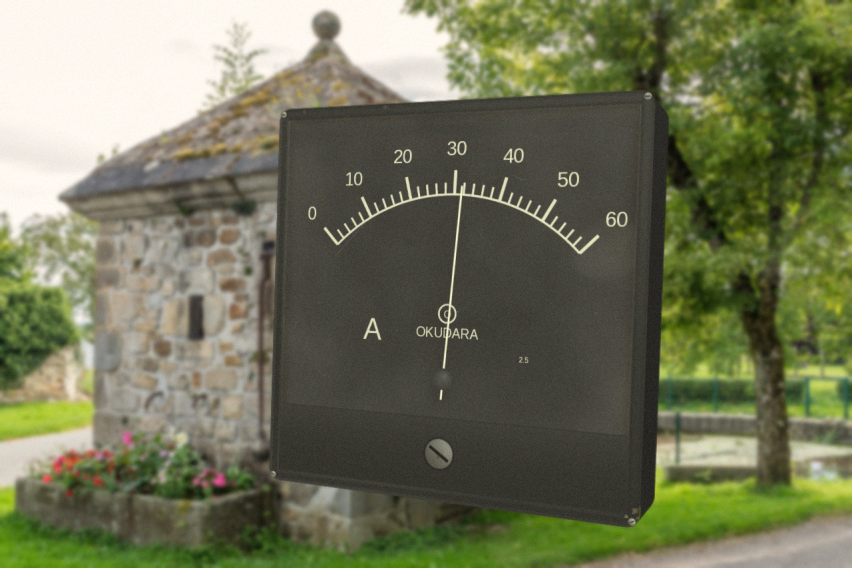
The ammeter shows 32 A
